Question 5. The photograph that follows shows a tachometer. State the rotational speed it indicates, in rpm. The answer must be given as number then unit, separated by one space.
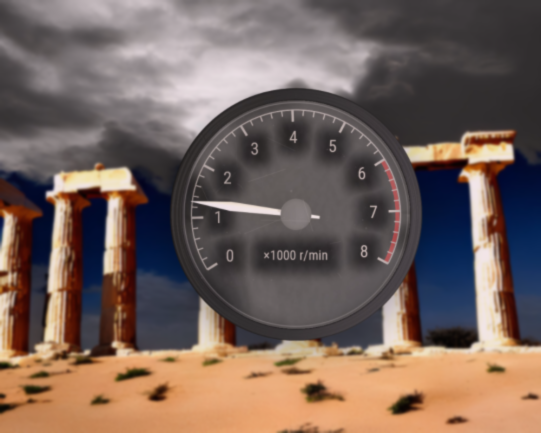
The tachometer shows 1300 rpm
